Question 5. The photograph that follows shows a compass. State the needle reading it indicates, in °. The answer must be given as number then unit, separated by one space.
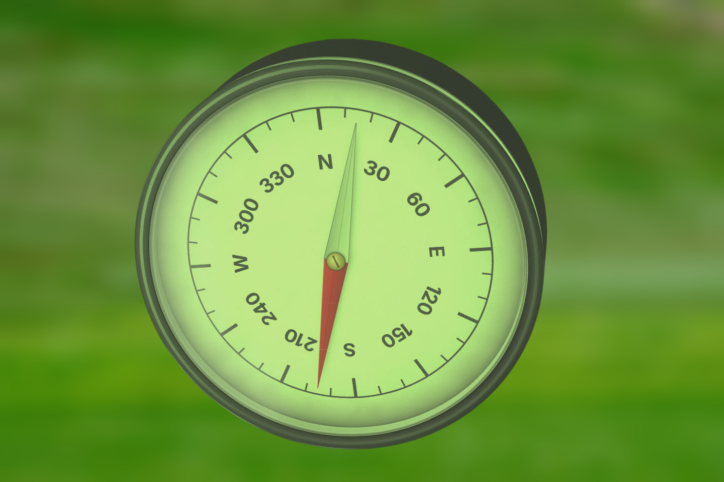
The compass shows 195 °
